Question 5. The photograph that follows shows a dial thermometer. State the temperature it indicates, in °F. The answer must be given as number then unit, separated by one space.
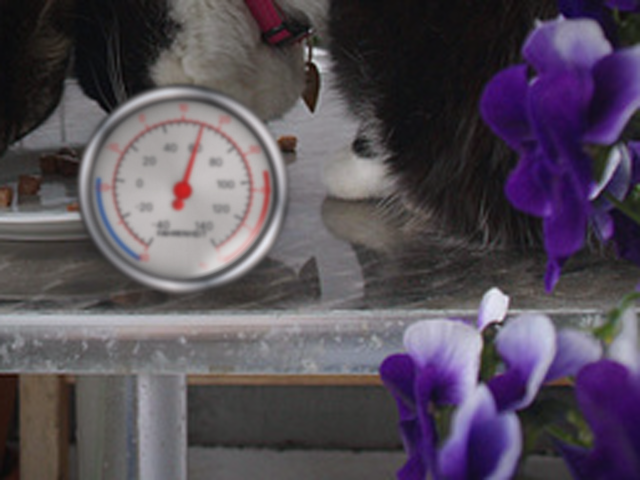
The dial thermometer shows 60 °F
